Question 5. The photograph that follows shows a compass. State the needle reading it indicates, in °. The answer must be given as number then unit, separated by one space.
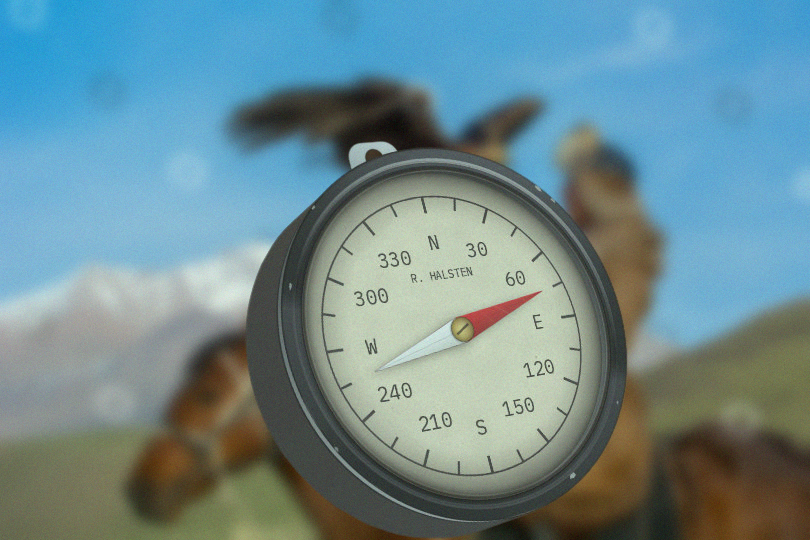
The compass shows 75 °
